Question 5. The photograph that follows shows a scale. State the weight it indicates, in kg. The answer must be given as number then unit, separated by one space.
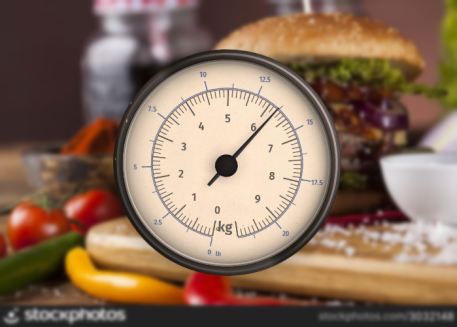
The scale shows 6.2 kg
